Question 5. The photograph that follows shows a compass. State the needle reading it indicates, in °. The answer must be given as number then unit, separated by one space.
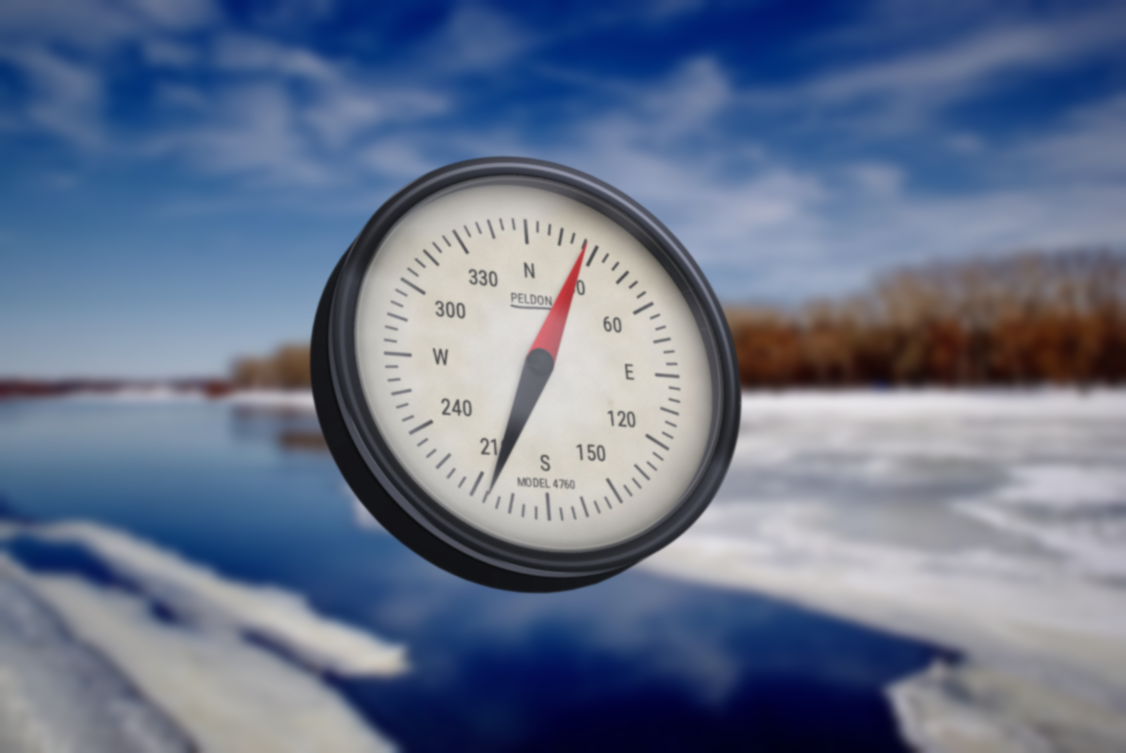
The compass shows 25 °
